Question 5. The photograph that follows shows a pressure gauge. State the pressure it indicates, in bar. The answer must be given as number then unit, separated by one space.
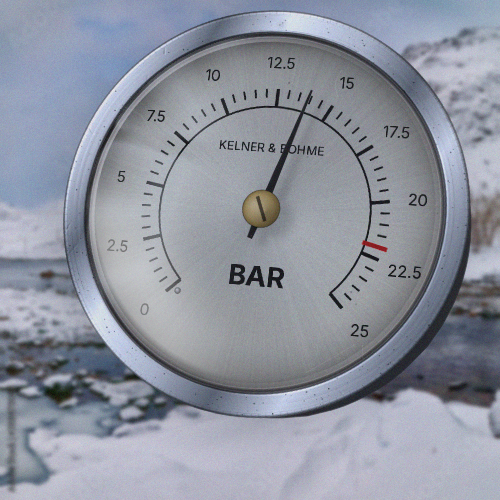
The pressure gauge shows 14 bar
